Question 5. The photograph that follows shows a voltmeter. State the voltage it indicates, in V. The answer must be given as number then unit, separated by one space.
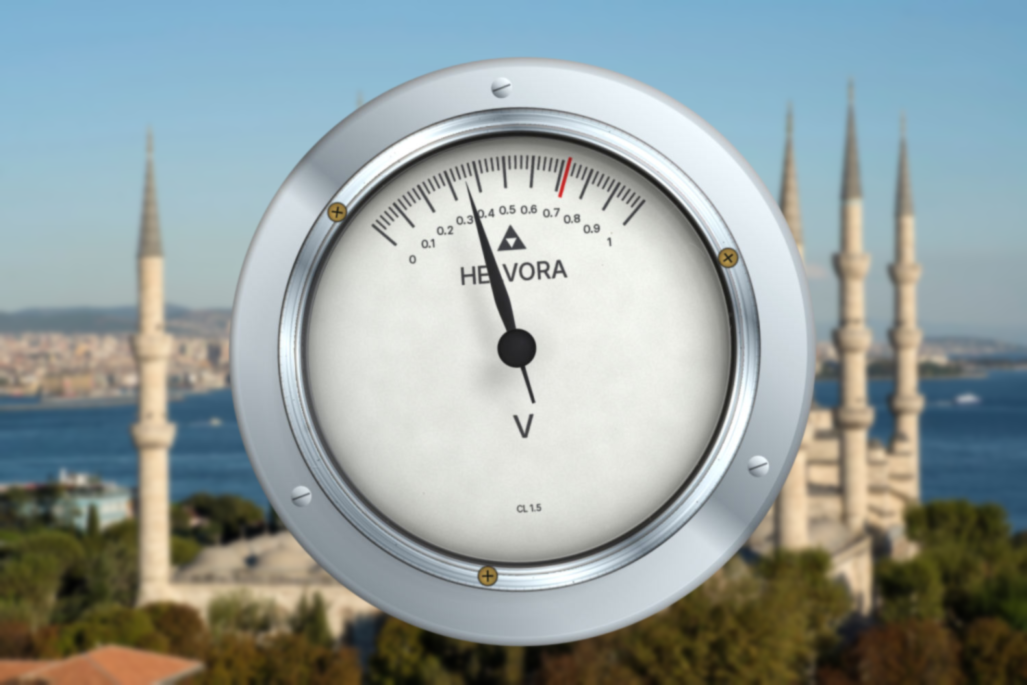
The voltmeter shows 0.36 V
